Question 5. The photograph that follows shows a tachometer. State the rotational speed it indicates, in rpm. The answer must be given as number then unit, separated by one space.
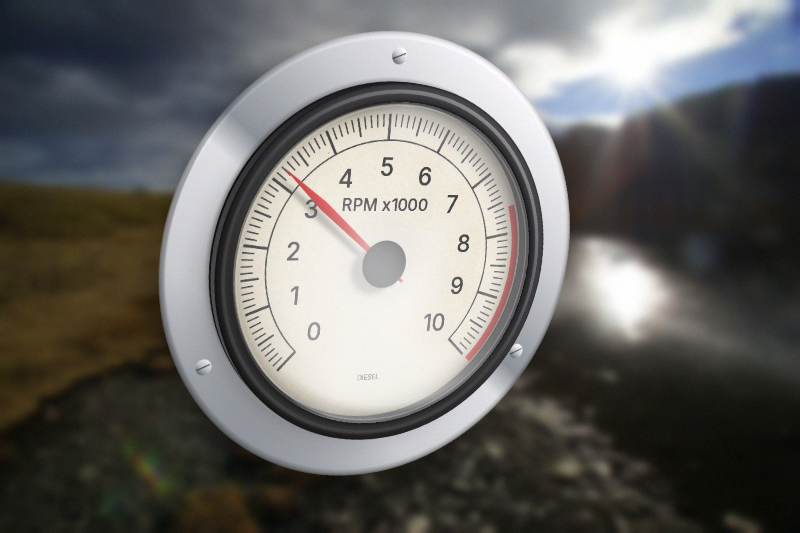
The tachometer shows 3200 rpm
